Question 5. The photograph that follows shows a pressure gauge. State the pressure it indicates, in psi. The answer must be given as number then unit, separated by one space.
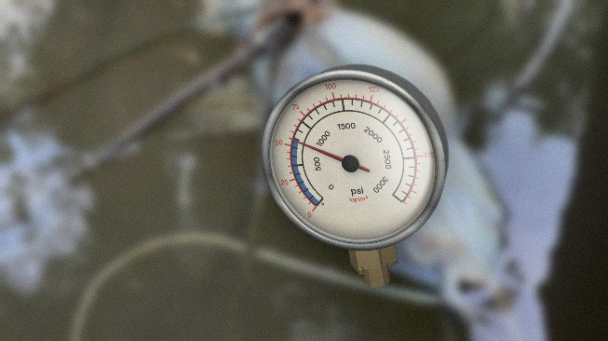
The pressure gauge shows 800 psi
